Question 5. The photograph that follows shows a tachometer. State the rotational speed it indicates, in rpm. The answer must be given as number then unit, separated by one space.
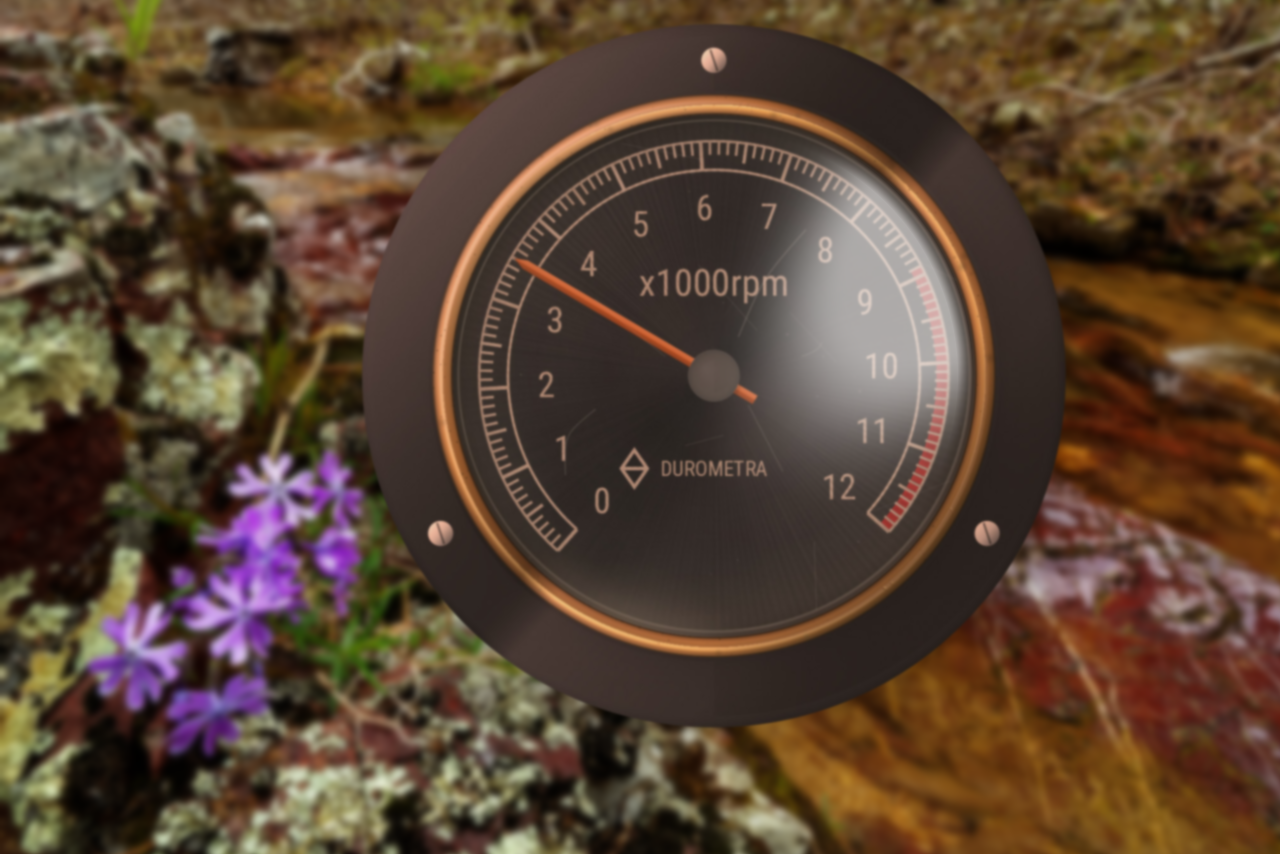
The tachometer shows 3500 rpm
